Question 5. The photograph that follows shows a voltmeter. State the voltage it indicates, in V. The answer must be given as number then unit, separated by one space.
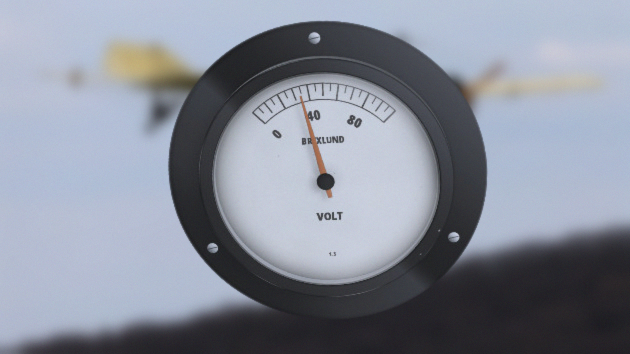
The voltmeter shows 35 V
